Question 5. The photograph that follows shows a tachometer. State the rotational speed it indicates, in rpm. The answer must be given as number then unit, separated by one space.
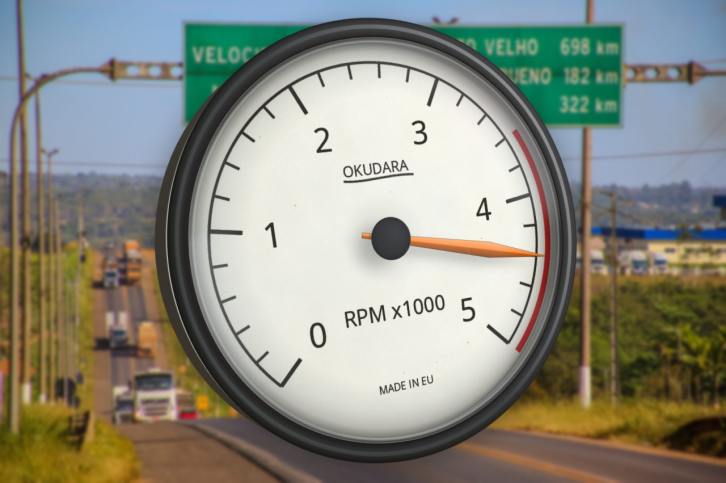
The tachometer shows 4400 rpm
